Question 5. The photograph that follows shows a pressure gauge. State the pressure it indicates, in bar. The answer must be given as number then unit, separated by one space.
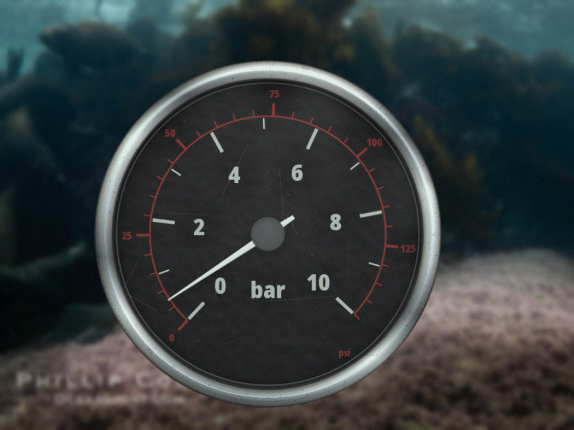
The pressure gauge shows 0.5 bar
